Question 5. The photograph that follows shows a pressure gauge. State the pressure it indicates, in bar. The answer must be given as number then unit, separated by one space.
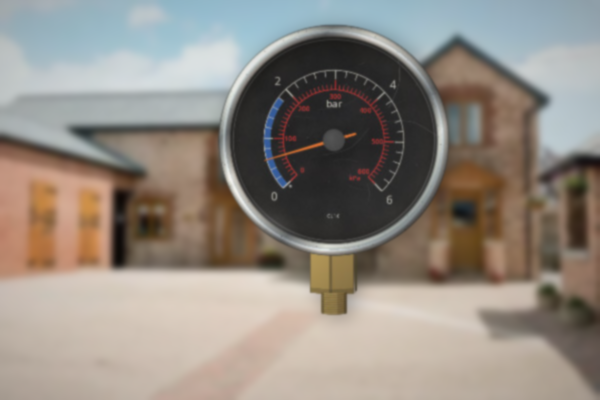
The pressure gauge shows 0.6 bar
